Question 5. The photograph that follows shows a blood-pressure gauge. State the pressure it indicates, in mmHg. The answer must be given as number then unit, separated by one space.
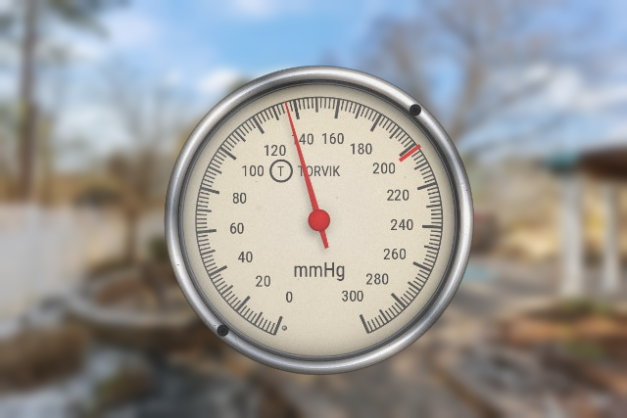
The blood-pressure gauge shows 136 mmHg
